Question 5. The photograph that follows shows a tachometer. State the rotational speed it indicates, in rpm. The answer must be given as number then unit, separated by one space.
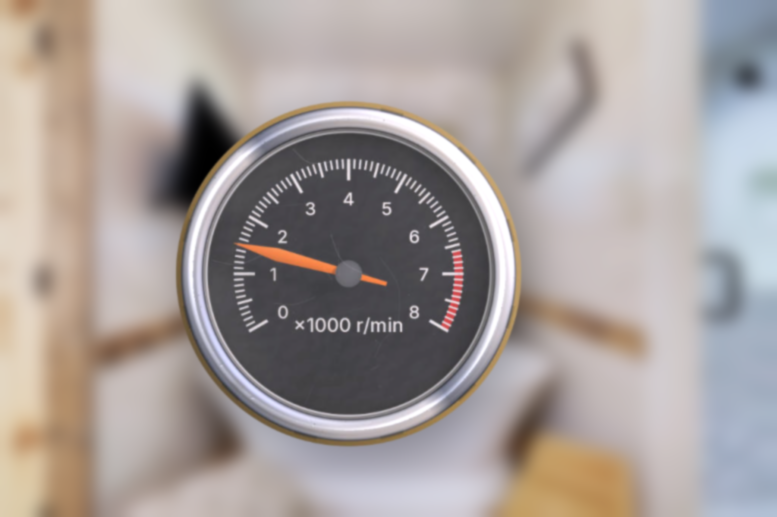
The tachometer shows 1500 rpm
